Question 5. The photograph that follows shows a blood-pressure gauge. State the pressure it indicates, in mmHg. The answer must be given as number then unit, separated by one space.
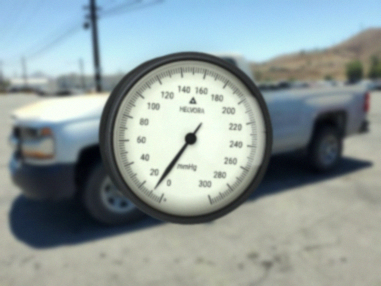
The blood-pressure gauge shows 10 mmHg
